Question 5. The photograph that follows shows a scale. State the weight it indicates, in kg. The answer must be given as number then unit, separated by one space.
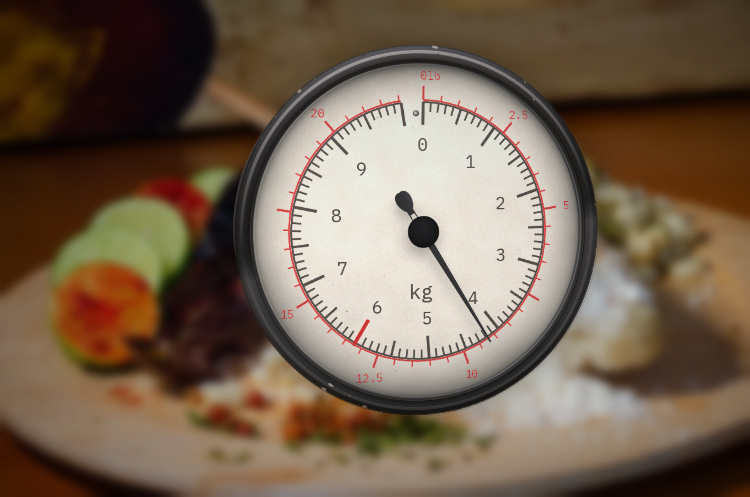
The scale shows 4.2 kg
